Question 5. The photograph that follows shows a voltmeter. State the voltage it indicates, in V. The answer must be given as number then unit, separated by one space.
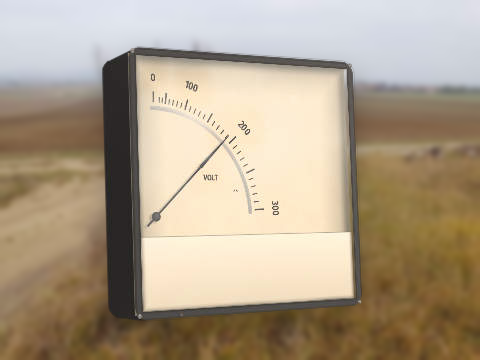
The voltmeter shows 190 V
